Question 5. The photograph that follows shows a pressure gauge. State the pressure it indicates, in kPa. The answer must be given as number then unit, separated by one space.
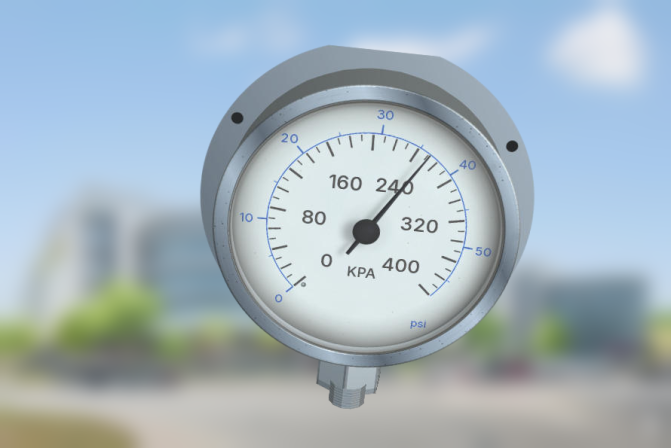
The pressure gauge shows 250 kPa
